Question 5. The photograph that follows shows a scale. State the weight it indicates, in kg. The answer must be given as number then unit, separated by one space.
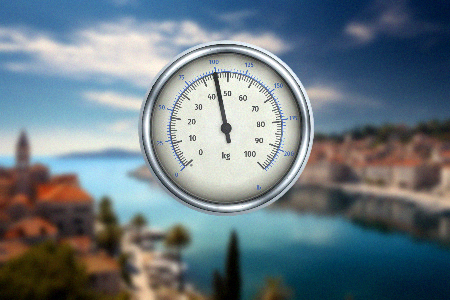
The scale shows 45 kg
